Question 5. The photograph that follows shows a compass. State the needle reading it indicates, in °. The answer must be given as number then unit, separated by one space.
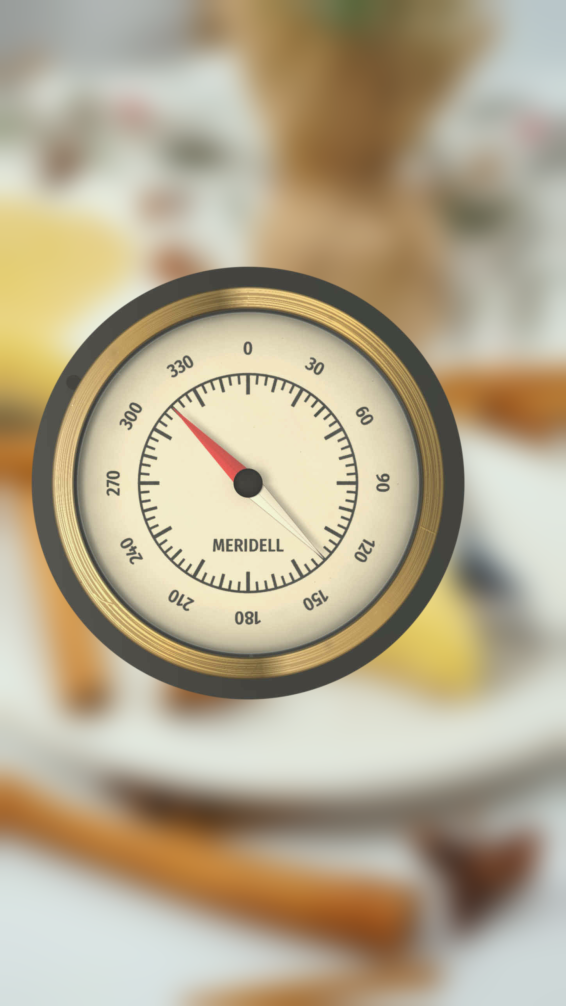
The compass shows 315 °
